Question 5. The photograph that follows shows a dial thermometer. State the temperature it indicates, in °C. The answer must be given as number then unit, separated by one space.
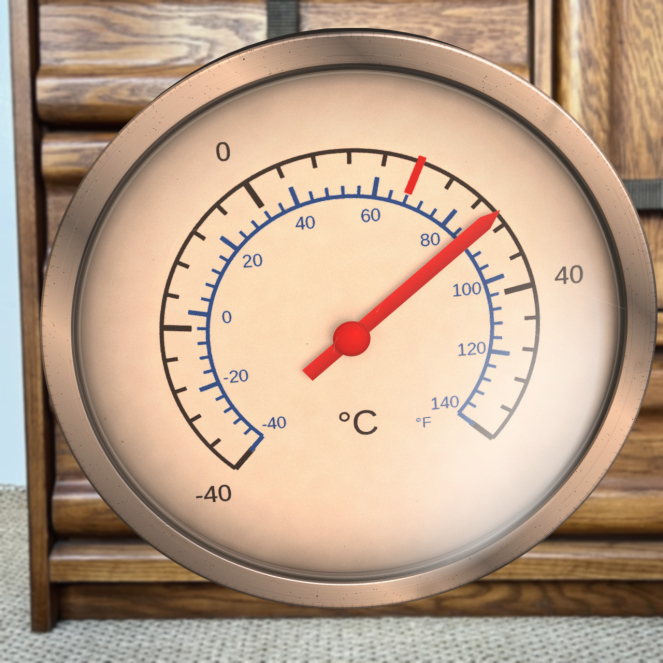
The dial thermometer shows 30 °C
